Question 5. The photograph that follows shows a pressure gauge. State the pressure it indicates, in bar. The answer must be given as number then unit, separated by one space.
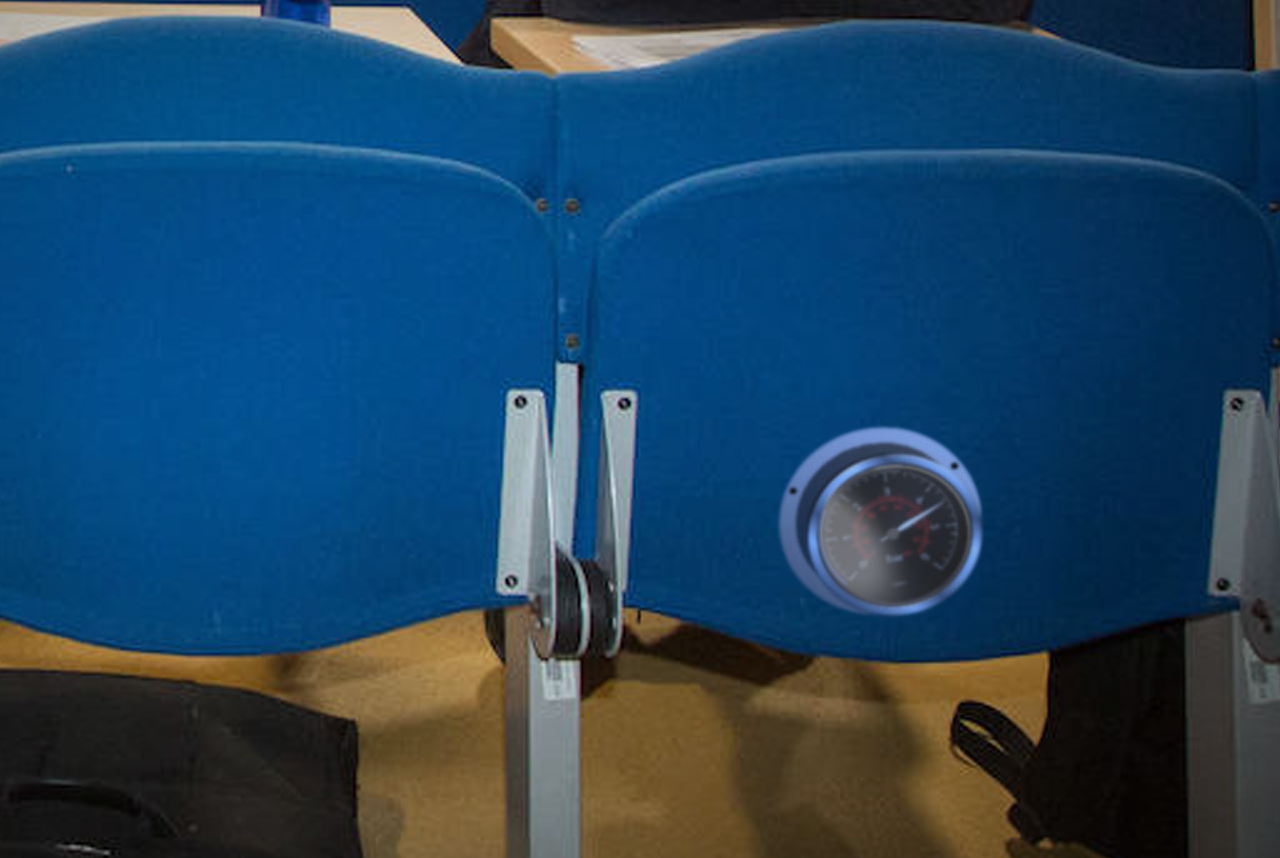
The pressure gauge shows 4.4 bar
